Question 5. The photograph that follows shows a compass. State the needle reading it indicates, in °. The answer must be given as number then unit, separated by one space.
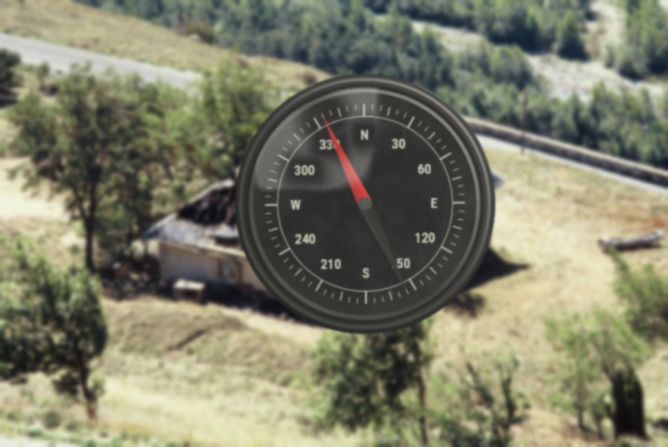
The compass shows 335 °
